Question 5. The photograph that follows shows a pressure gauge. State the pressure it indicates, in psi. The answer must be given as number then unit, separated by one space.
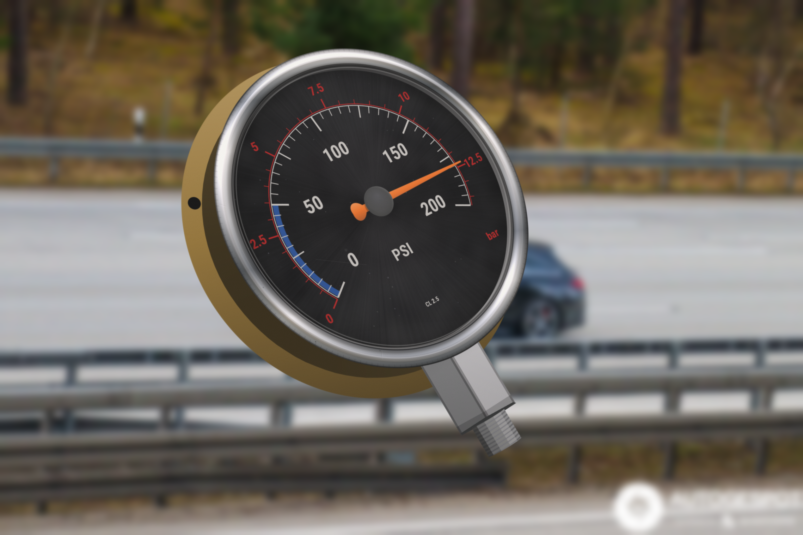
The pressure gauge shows 180 psi
